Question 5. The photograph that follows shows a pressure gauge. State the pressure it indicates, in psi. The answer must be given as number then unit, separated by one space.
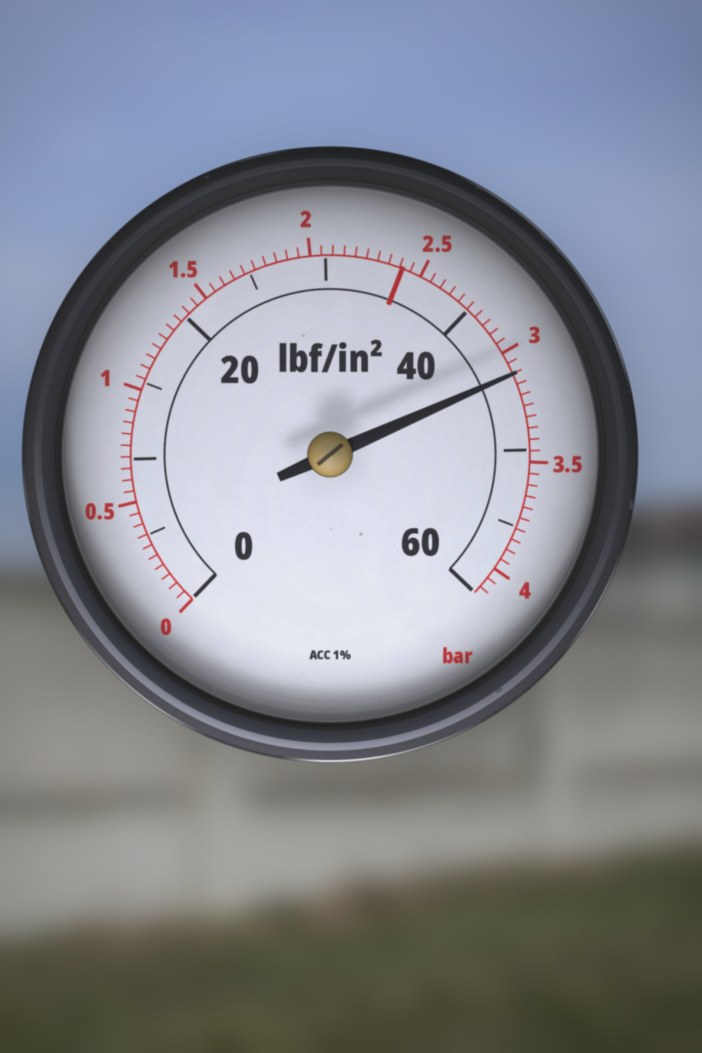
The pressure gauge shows 45 psi
